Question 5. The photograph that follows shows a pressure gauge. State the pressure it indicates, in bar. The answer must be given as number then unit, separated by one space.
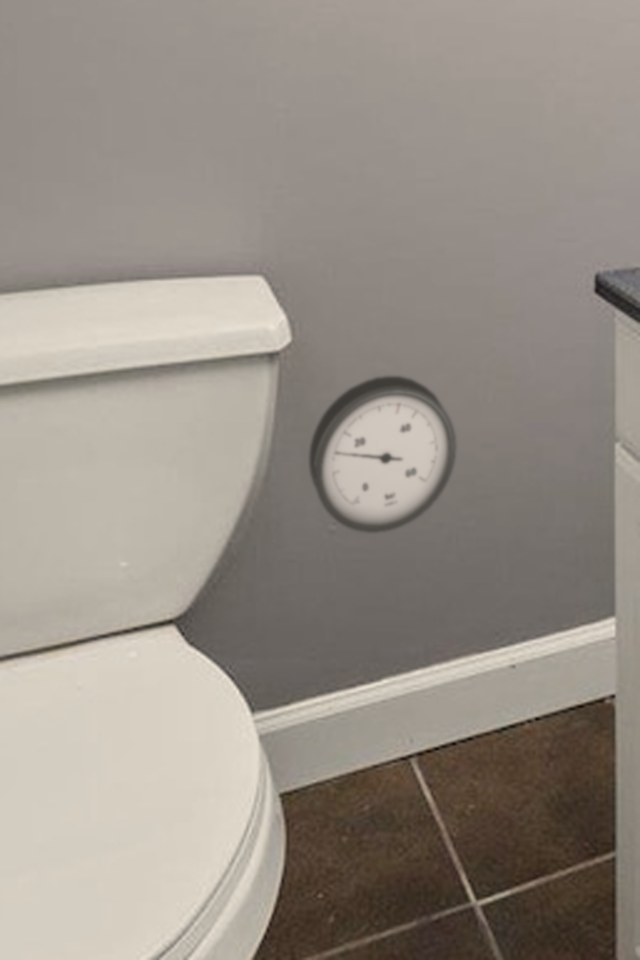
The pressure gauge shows 15 bar
